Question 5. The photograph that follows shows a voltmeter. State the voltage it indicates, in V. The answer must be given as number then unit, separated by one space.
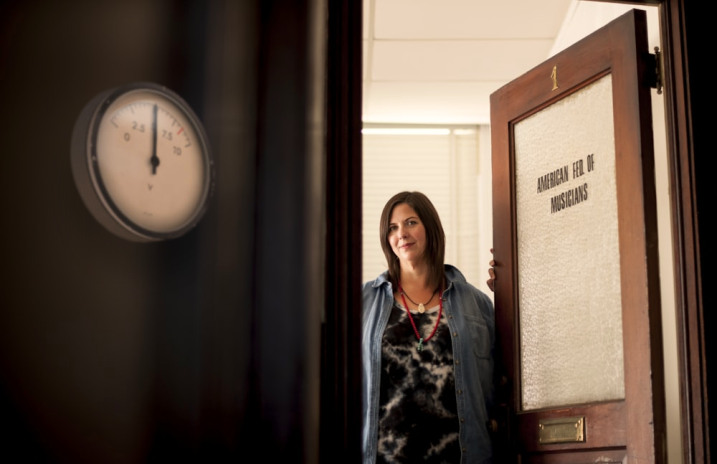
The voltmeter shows 5 V
